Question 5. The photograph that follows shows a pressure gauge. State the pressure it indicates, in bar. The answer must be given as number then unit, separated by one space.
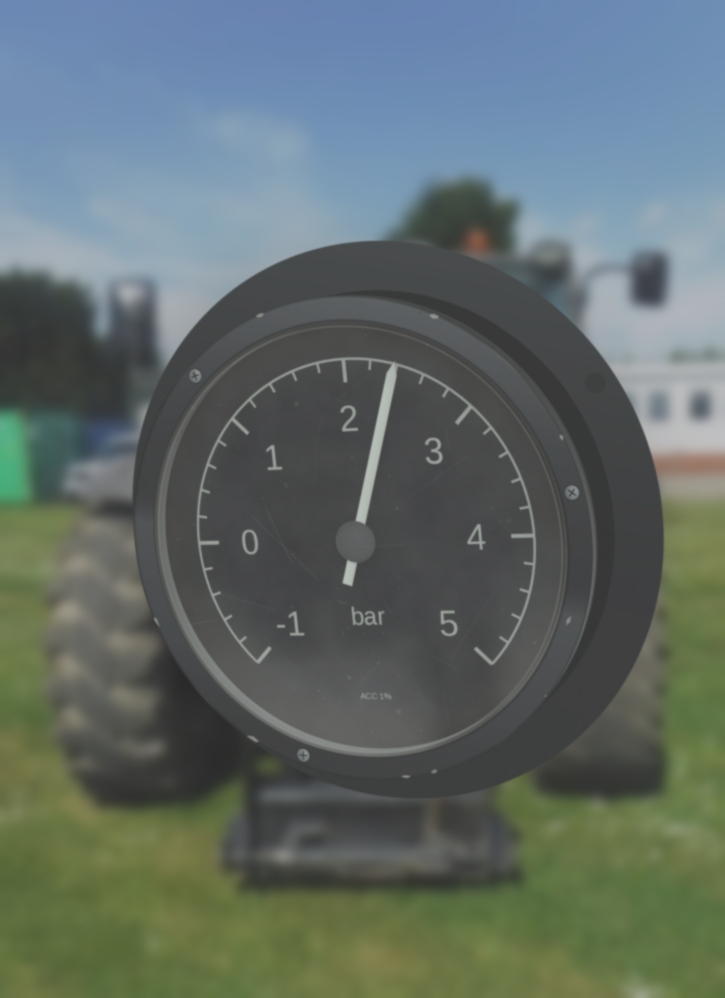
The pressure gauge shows 2.4 bar
